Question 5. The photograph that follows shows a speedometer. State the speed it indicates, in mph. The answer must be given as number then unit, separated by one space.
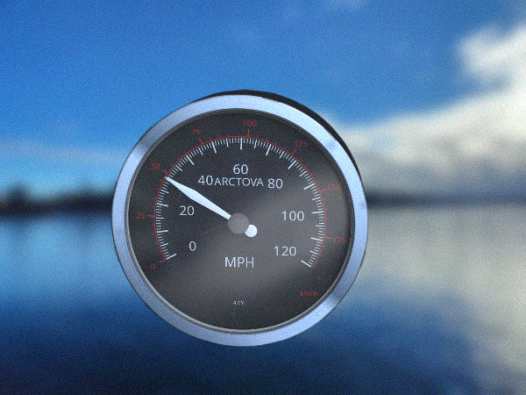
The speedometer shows 30 mph
